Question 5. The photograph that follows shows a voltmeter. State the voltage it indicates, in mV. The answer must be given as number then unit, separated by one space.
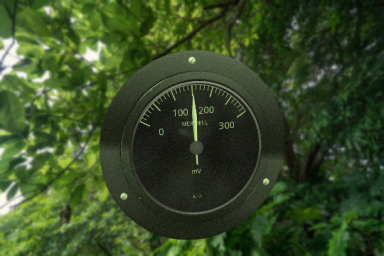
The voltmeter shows 150 mV
